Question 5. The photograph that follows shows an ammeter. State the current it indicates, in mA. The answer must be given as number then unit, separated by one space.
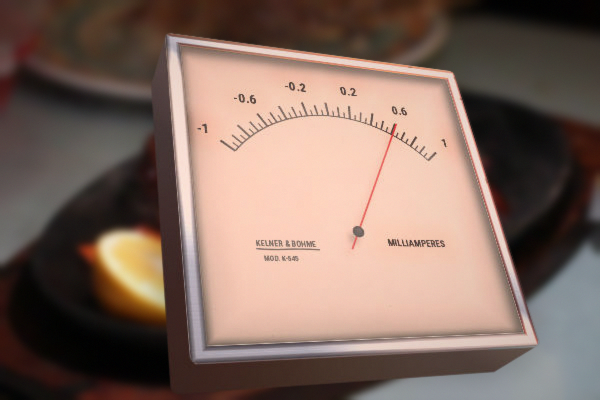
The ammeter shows 0.6 mA
